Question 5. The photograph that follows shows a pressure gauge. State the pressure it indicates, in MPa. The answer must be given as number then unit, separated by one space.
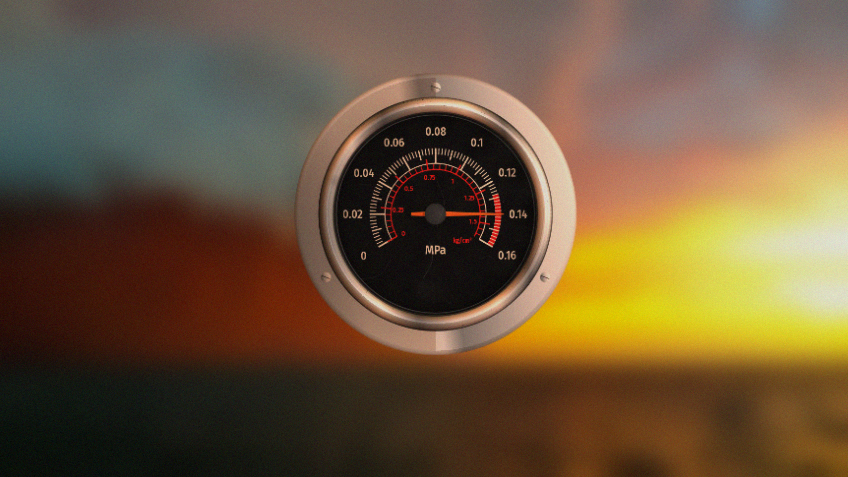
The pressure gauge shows 0.14 MPa
